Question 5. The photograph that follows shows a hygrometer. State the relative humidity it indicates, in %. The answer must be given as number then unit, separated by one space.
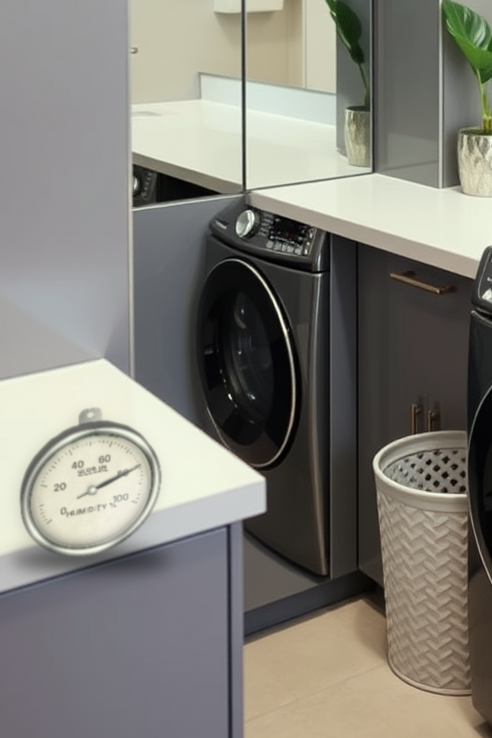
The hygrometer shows 80 %
